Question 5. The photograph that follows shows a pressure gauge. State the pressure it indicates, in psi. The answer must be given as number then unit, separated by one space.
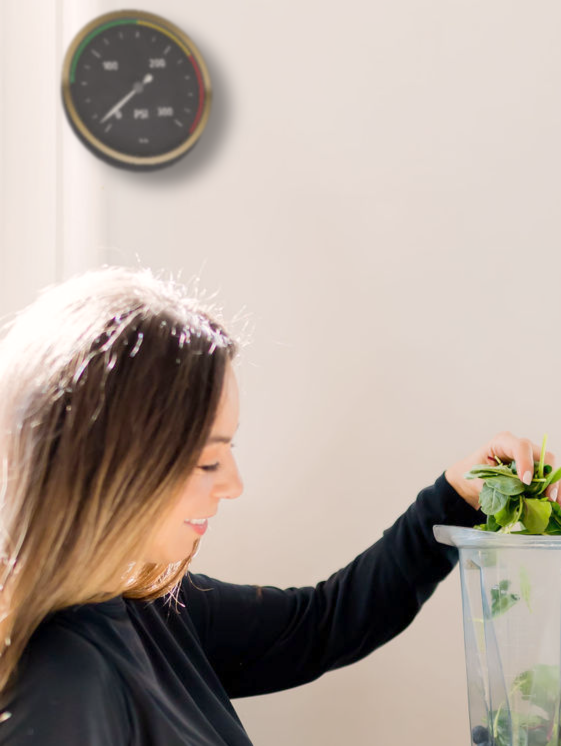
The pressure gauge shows 10 psi
